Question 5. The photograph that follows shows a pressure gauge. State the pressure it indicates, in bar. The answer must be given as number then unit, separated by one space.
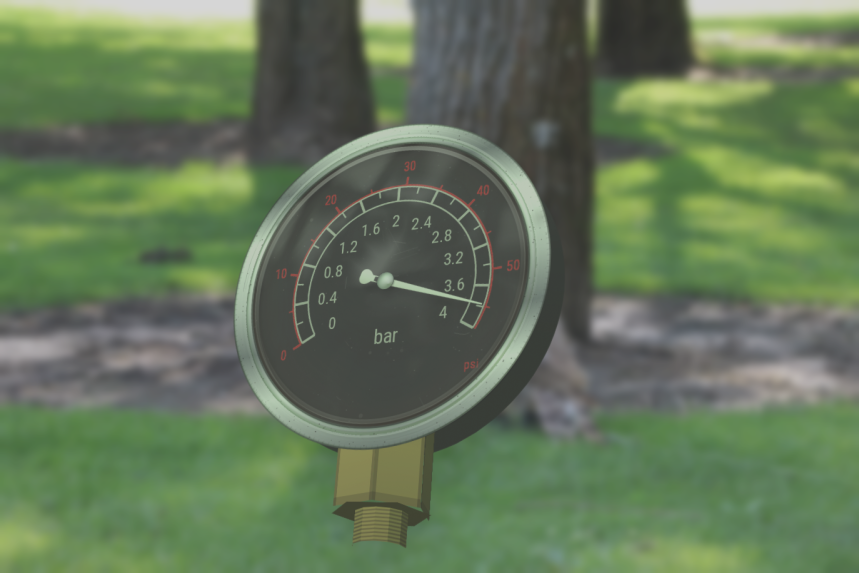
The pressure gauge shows 3.8 bar
